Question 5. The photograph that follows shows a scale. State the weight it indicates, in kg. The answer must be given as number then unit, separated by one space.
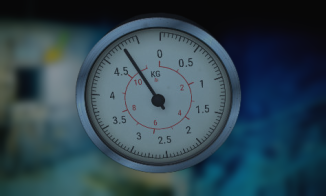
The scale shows 4.8 kg
